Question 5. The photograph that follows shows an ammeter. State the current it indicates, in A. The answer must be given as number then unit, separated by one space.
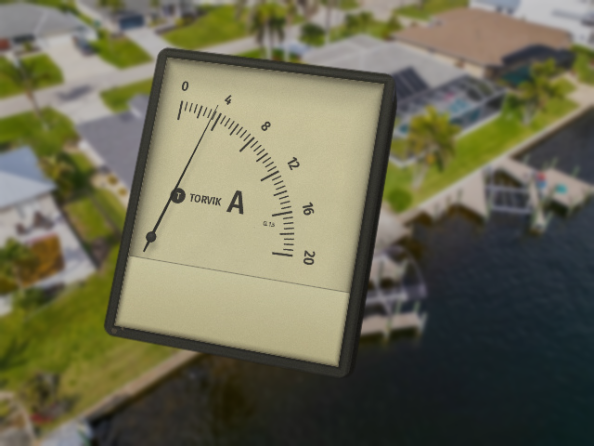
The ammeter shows 3.5 A
